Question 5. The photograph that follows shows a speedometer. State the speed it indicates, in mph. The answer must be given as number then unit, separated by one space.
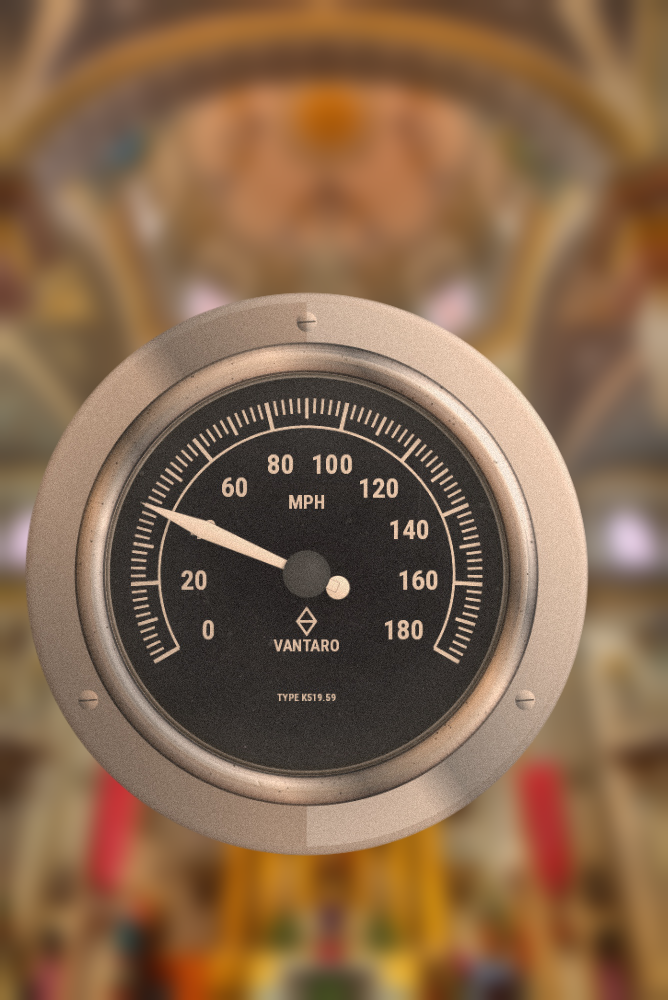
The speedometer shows 40 mph
